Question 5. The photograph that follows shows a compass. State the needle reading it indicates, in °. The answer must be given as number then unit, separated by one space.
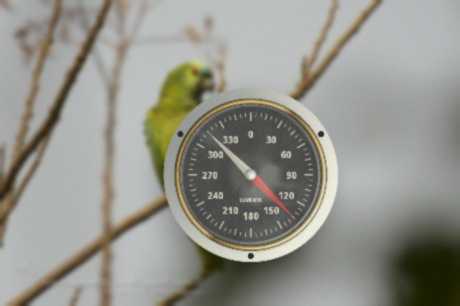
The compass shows 135 °
